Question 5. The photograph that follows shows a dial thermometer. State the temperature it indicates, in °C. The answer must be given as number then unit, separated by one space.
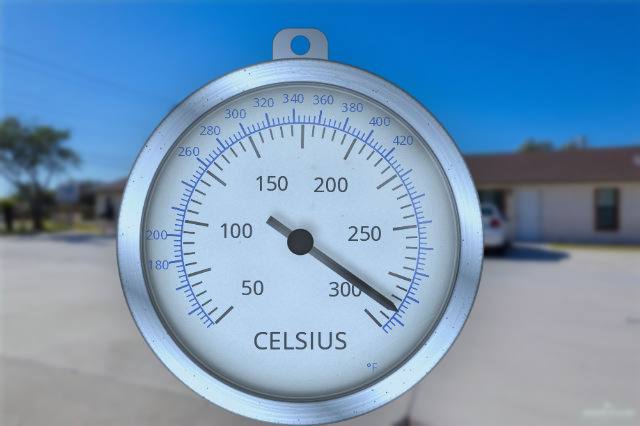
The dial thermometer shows 290 °C
